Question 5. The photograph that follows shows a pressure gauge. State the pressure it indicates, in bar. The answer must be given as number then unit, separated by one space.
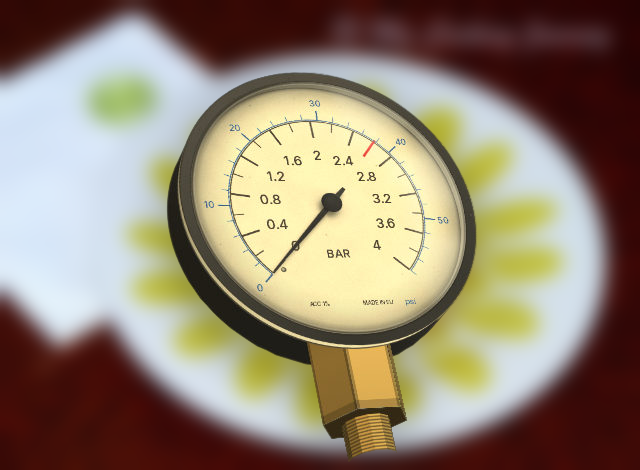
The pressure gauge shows 0 bar
